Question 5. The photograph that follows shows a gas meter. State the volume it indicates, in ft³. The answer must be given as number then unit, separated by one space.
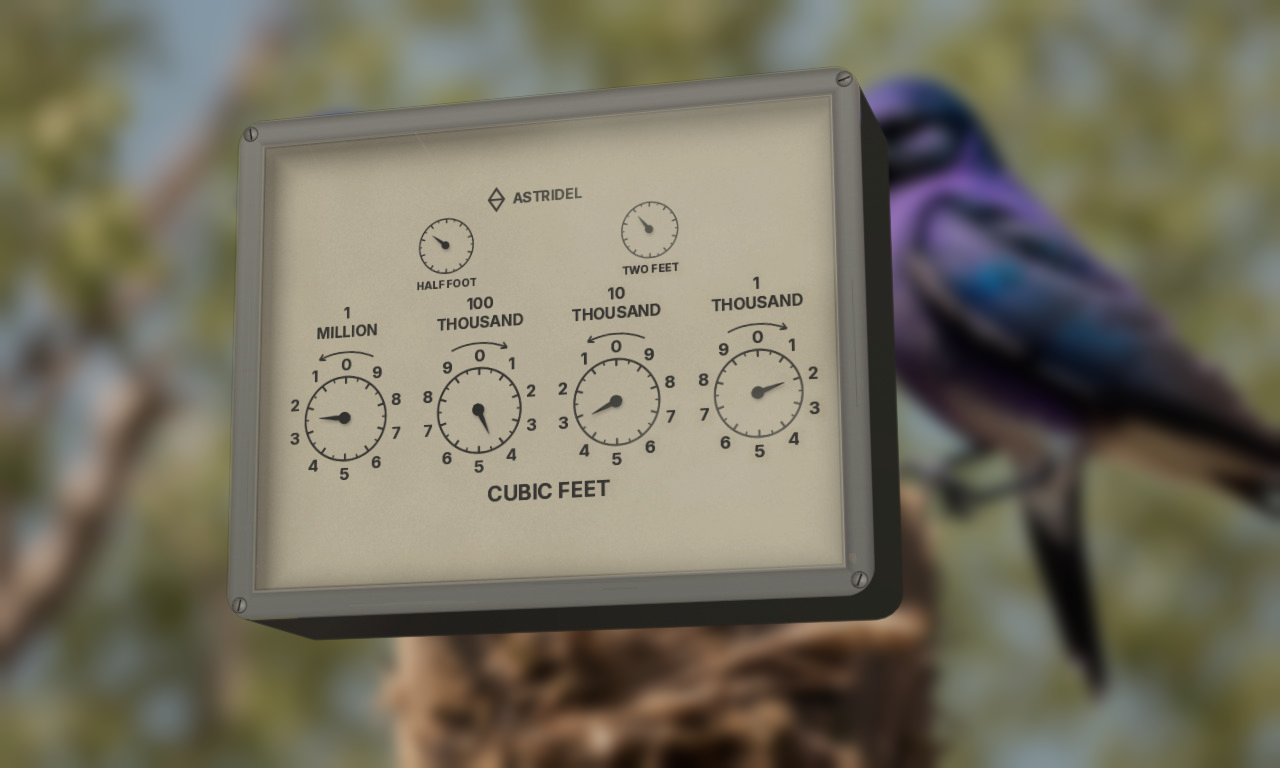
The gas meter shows 243200 ft³
